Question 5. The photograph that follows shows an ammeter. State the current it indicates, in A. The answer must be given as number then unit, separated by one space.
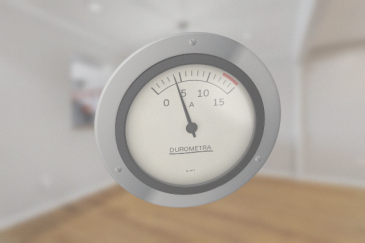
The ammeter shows 4 A
